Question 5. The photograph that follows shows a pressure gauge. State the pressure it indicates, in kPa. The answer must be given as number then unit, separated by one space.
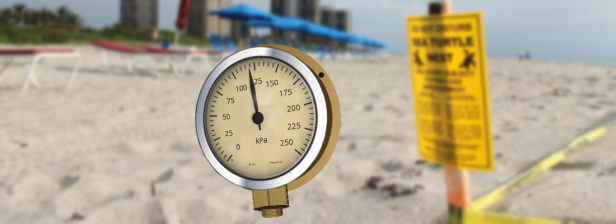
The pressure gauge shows 120 kPa
